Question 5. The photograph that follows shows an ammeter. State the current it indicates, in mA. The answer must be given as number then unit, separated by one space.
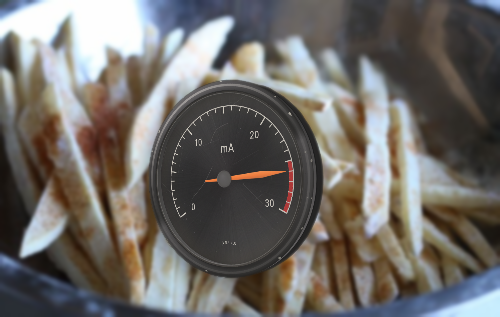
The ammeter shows 26 mA
